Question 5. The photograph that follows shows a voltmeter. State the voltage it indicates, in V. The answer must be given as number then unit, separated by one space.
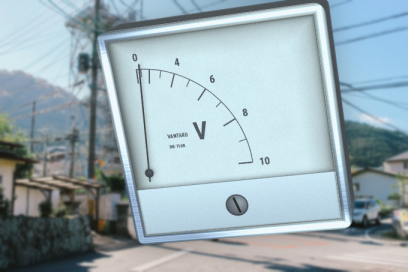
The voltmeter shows 1 V
